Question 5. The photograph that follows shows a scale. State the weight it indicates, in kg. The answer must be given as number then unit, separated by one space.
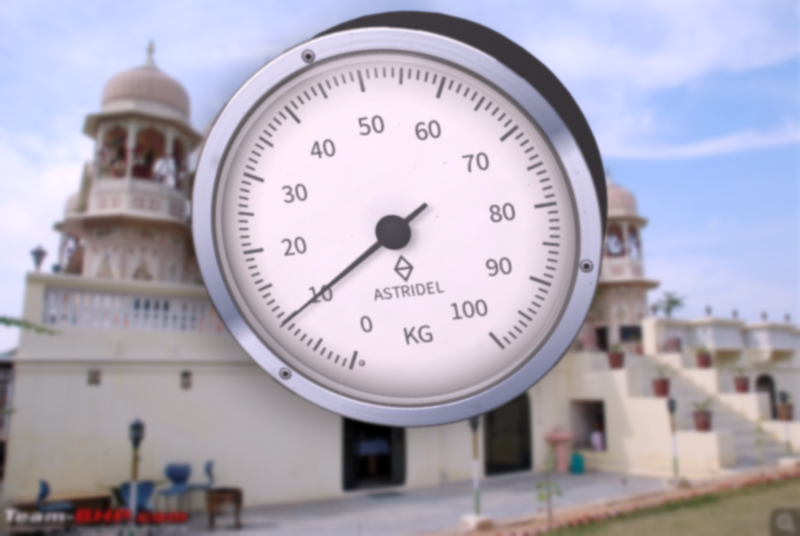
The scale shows 10 kg
